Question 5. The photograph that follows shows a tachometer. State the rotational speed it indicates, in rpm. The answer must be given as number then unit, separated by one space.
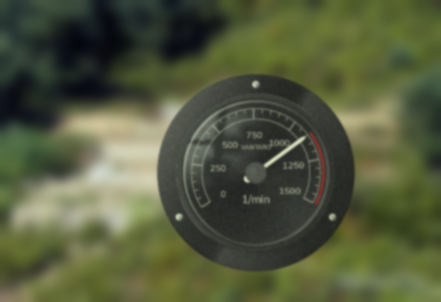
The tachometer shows 1100 rpm
